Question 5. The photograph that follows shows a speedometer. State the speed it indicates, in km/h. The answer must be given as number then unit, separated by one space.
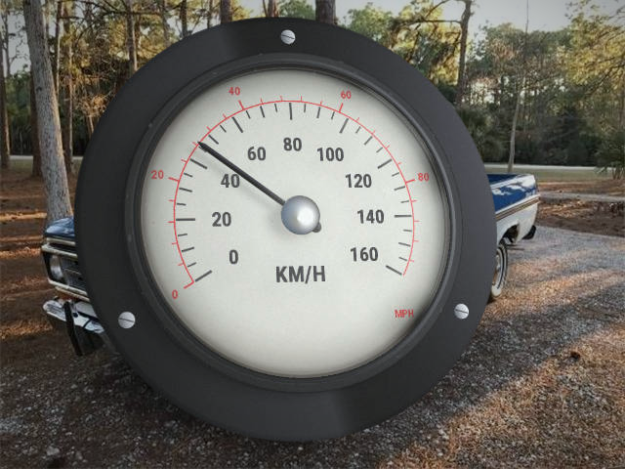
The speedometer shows 45 km/h
